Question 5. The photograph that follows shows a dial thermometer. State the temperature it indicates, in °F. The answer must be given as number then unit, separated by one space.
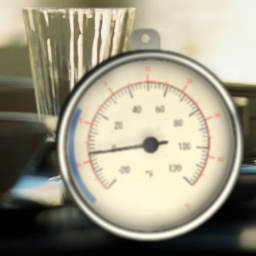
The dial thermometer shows 0 °F
